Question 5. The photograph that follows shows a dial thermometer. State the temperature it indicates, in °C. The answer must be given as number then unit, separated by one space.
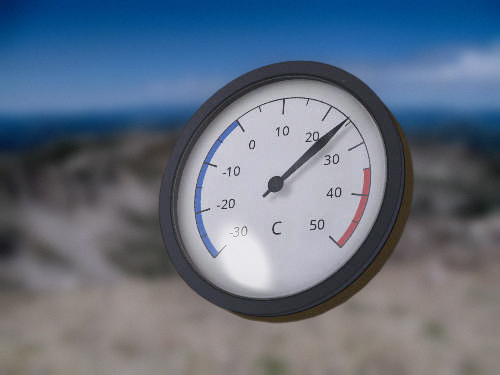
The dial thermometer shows 25 °C
